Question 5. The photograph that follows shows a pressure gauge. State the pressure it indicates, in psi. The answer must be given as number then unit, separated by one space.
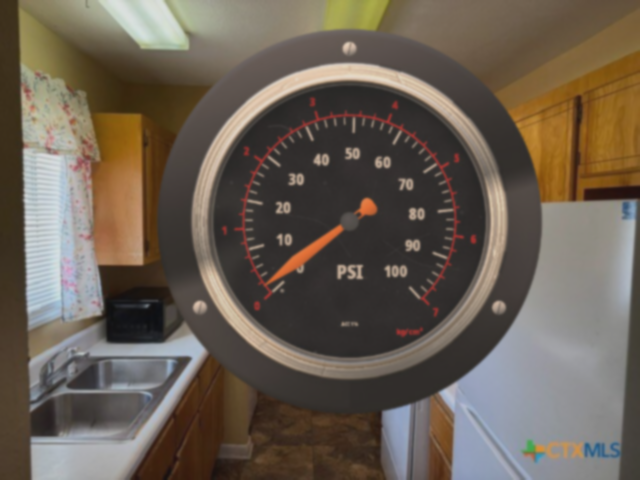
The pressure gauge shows 2 psi
